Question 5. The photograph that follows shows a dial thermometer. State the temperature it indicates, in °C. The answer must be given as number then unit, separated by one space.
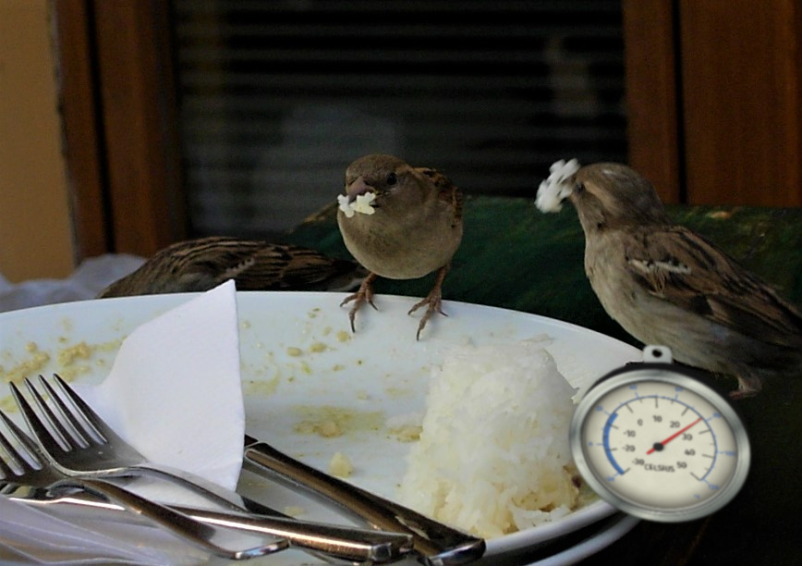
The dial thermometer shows 25 °C
